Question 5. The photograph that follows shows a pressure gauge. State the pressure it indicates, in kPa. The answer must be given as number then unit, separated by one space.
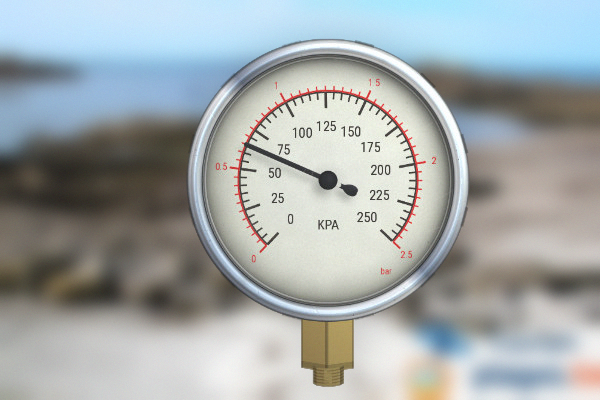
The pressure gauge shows 65 kPa
